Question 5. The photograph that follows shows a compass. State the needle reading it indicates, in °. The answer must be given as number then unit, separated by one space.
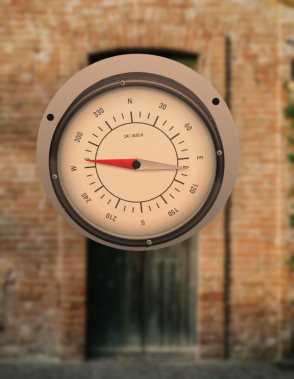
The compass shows 280 °
